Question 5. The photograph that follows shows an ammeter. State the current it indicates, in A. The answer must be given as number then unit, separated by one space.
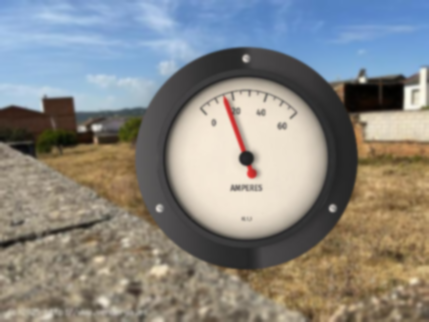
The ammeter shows 15 A
